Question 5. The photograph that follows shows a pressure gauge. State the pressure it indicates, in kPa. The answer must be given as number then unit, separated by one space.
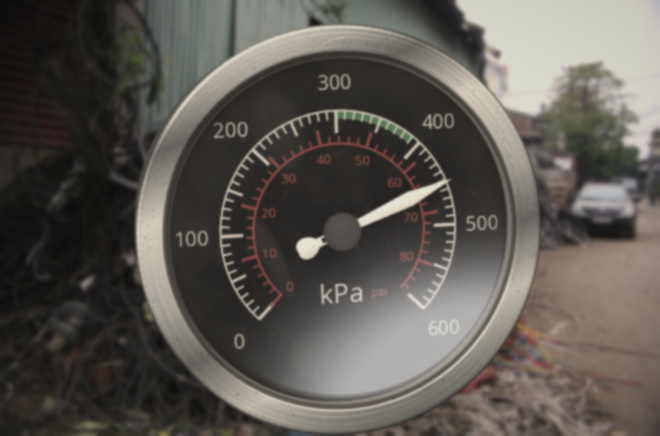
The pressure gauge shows 450 kPa
